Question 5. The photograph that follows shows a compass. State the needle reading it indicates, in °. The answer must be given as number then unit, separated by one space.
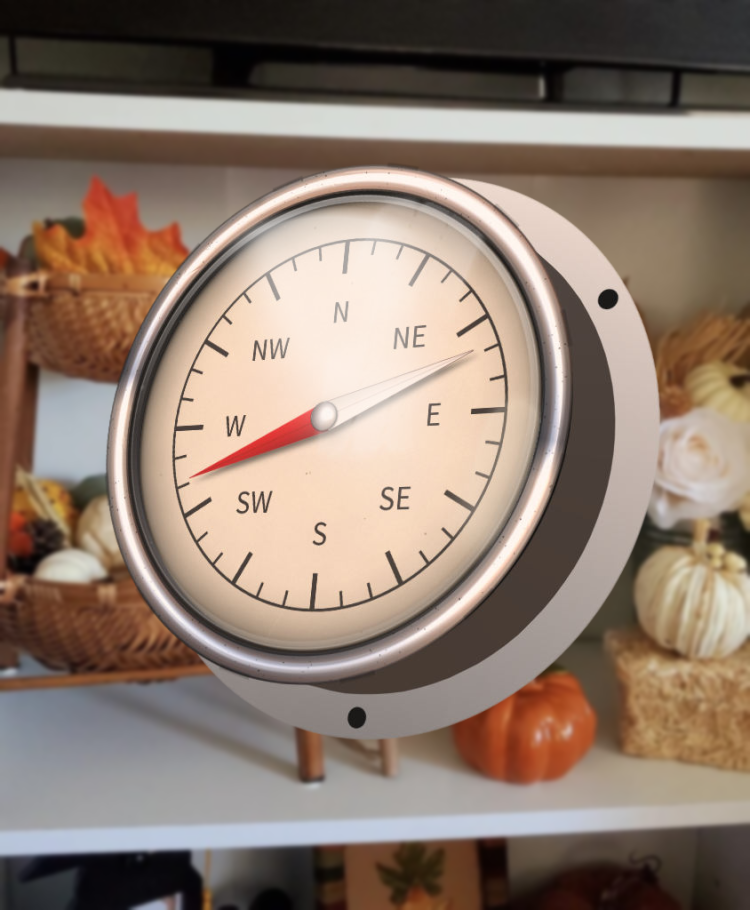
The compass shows 250 °
